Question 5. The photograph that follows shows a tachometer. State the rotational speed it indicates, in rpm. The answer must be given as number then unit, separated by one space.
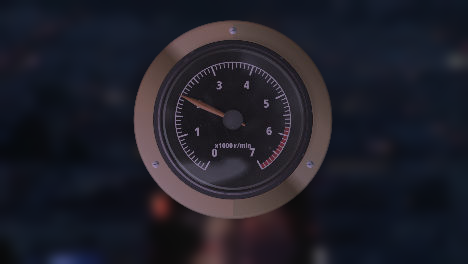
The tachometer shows 2000 rpm
